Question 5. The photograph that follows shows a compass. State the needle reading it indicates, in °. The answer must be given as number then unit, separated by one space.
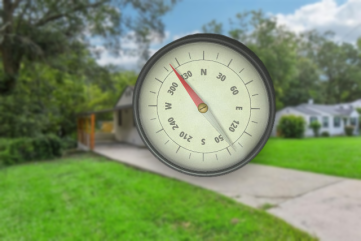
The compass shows 322.5 °
